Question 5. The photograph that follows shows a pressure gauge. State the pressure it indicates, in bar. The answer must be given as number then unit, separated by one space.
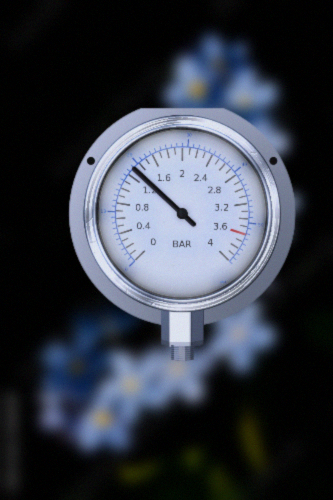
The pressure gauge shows 1.3 bar
